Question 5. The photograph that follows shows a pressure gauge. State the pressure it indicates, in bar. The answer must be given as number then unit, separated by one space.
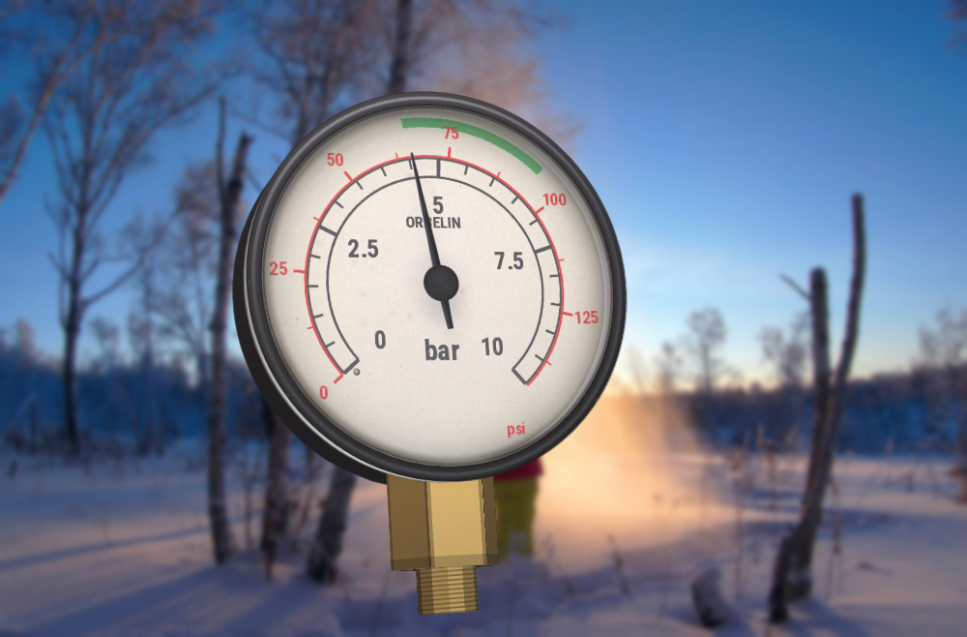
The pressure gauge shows 4.5 bar
